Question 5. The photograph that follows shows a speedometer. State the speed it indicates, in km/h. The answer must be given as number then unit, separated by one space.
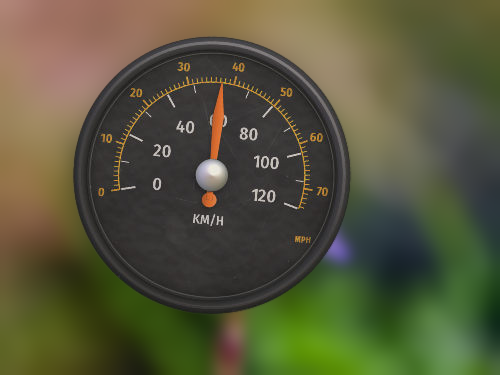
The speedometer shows 60 km/h
